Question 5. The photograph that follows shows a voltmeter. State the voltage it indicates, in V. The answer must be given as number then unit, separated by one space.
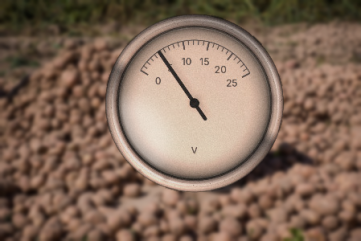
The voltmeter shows 5 V
